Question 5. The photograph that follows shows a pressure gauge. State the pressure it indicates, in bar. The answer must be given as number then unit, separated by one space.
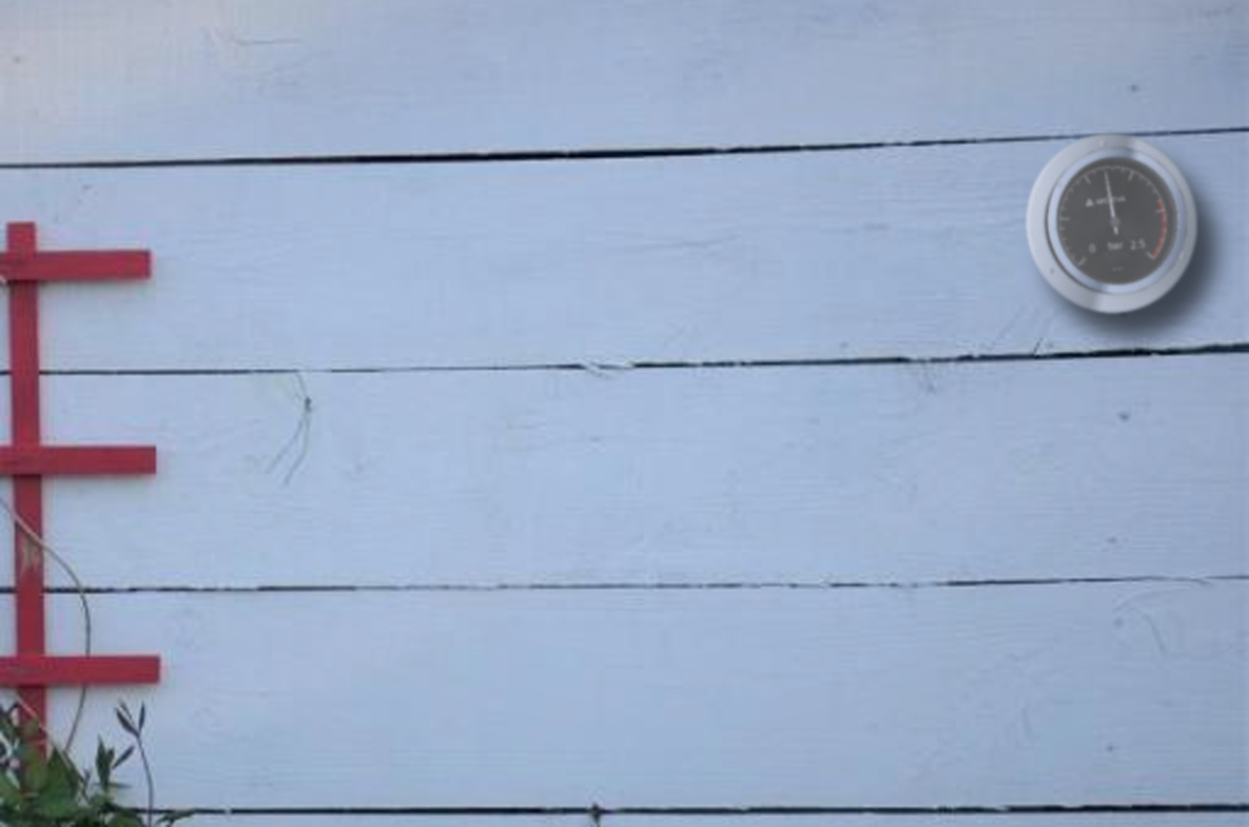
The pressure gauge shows 1.2 bar
